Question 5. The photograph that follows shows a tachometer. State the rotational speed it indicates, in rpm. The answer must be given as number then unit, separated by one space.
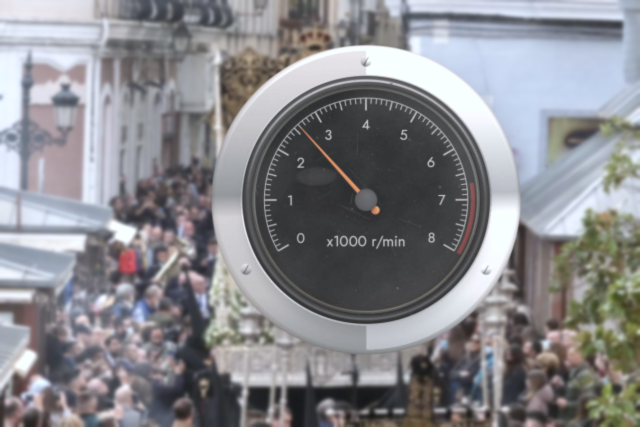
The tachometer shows 2600 rpm
